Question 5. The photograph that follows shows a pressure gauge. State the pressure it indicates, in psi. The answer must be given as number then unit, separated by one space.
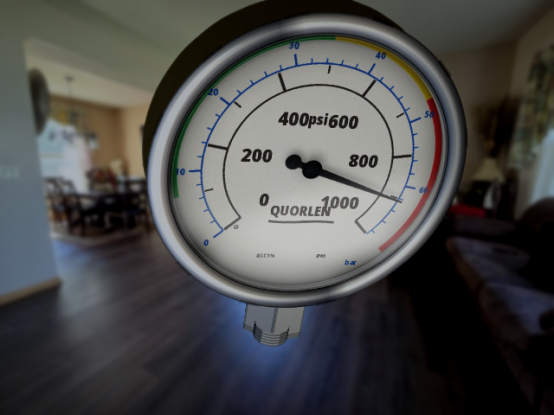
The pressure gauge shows 900 psi
